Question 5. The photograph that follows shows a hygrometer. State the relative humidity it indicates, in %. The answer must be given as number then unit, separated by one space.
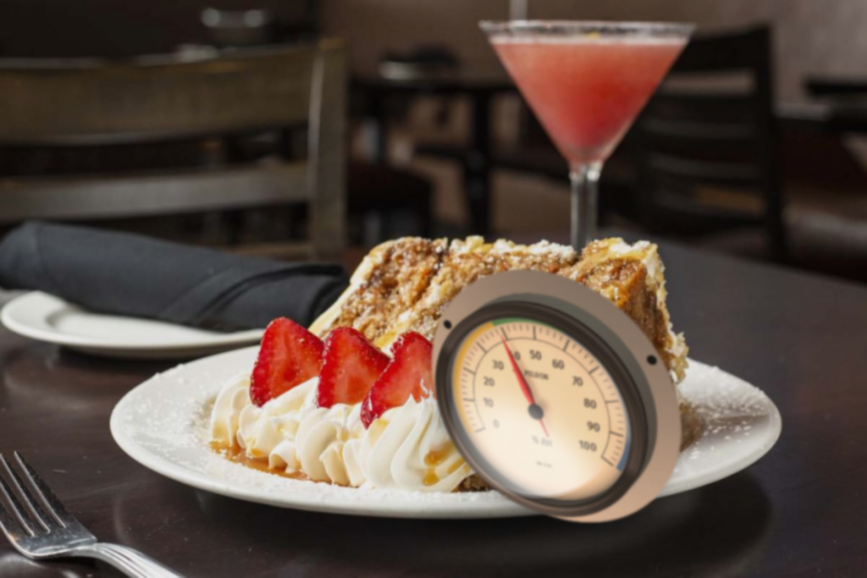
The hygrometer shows 40 %
